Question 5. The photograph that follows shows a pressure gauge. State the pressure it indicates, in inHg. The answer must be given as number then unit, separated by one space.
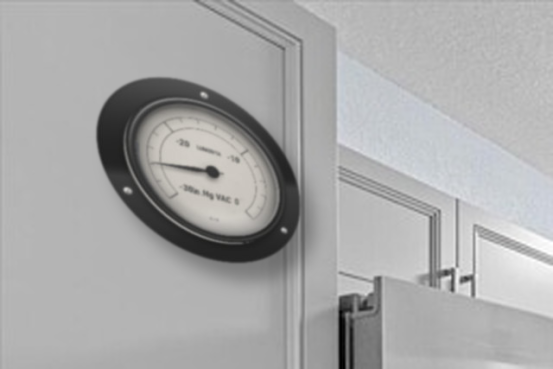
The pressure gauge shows -26 inHg
